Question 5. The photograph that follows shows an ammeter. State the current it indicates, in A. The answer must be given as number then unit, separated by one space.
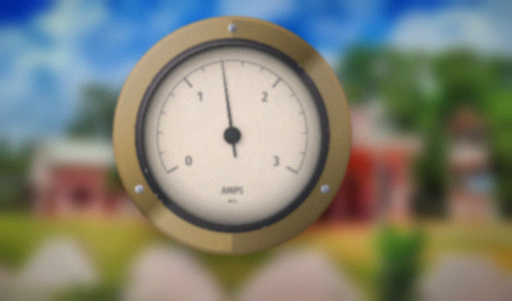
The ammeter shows 1.4 A
